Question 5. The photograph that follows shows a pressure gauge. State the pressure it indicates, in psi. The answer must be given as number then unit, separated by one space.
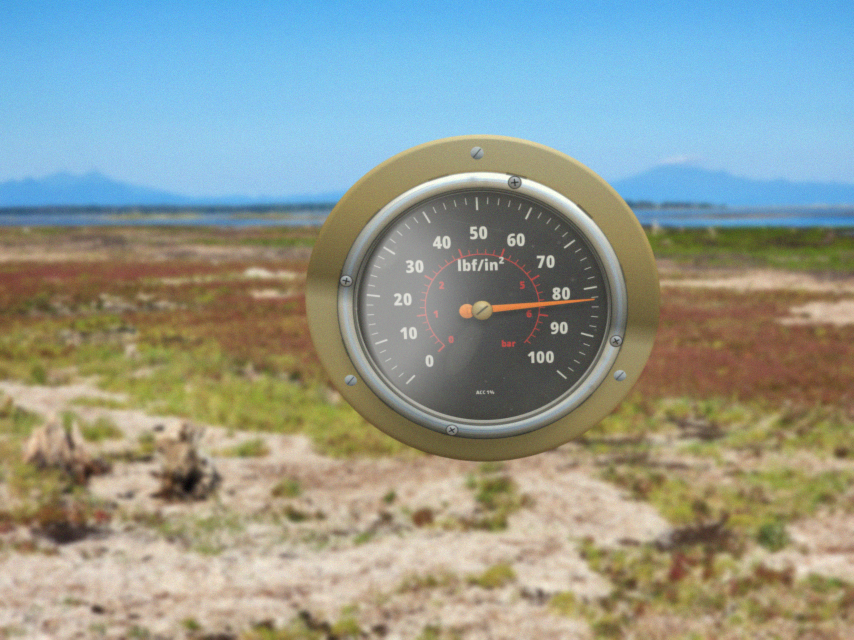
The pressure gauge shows 82 psi
